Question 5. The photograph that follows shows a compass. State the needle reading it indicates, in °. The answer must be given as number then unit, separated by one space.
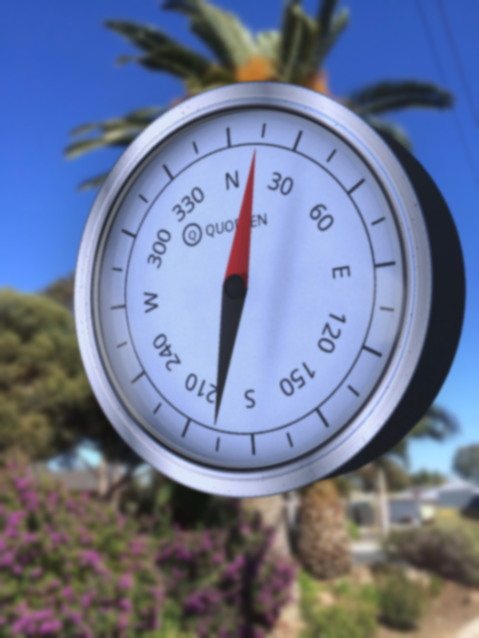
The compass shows 15 °
